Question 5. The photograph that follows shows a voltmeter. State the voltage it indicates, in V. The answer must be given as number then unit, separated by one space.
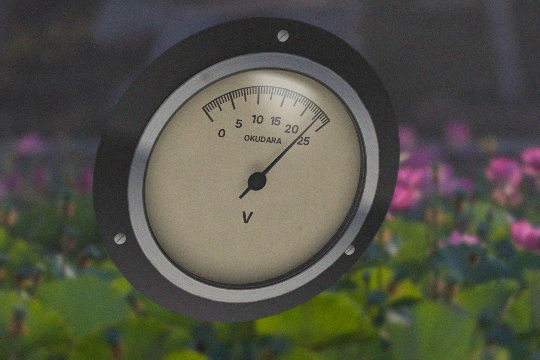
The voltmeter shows 22.5 V
